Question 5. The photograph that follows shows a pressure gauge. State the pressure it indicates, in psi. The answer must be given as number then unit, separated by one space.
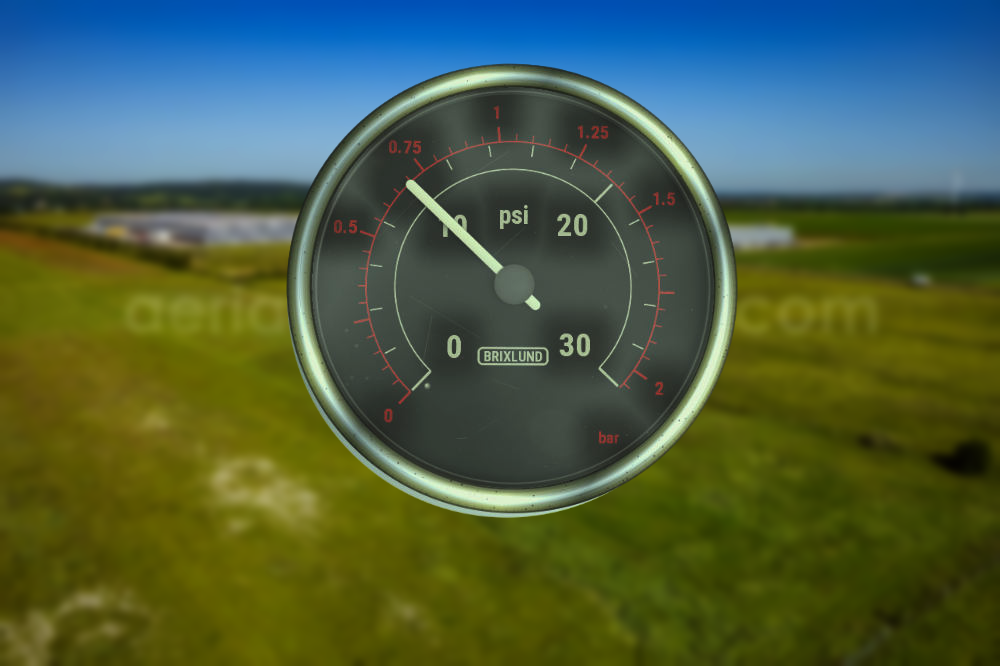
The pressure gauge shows 10 psi
